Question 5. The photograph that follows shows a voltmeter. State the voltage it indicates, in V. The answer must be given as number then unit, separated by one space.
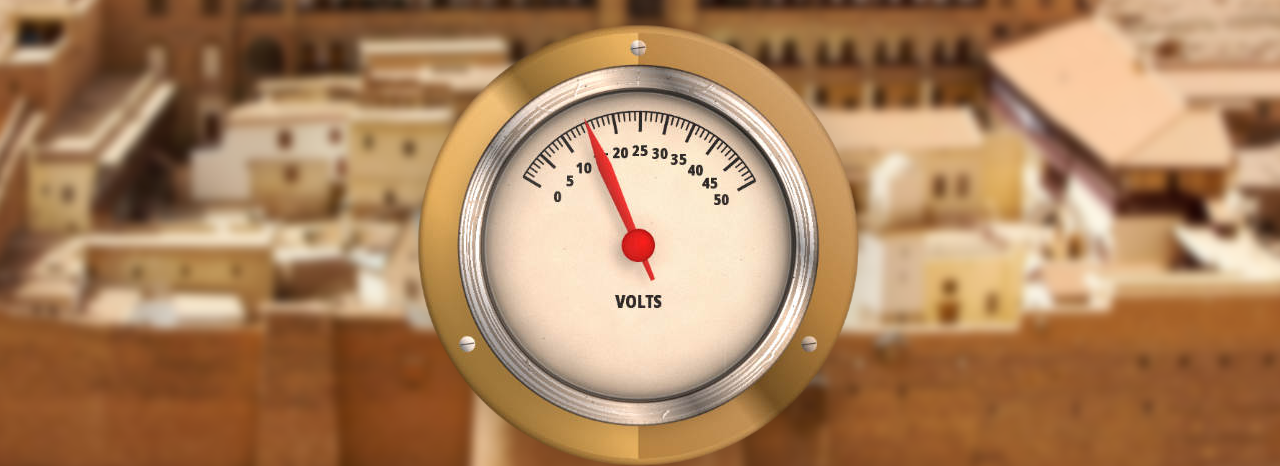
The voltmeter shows 15 V
